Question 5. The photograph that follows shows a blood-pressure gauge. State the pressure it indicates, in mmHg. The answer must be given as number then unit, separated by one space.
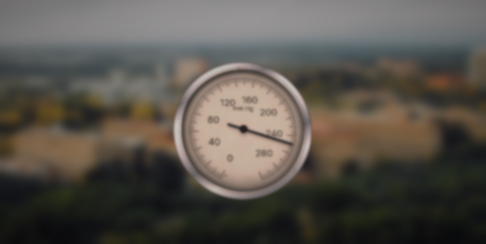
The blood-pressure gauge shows 250 mmHg
